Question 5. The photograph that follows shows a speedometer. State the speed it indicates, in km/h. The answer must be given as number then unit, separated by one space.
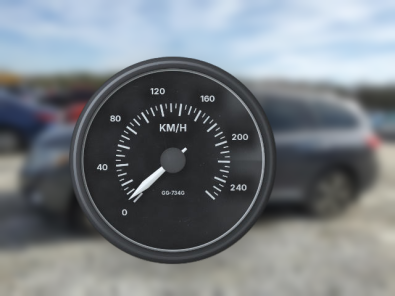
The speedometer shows 5 km/h
